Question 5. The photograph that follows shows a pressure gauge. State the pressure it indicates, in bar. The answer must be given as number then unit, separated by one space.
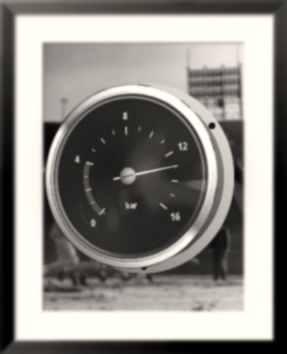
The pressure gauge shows 13 bar
